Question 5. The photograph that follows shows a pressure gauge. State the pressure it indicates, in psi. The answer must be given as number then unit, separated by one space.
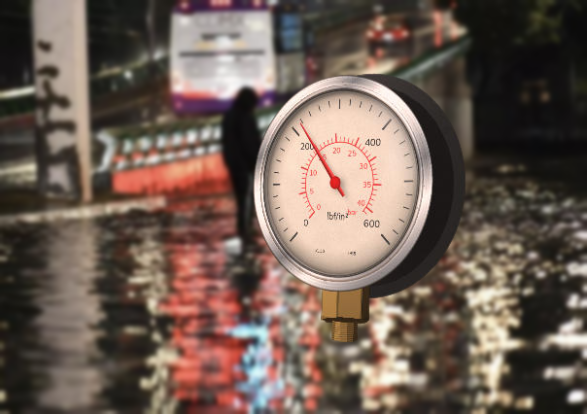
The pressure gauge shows 220 psi
